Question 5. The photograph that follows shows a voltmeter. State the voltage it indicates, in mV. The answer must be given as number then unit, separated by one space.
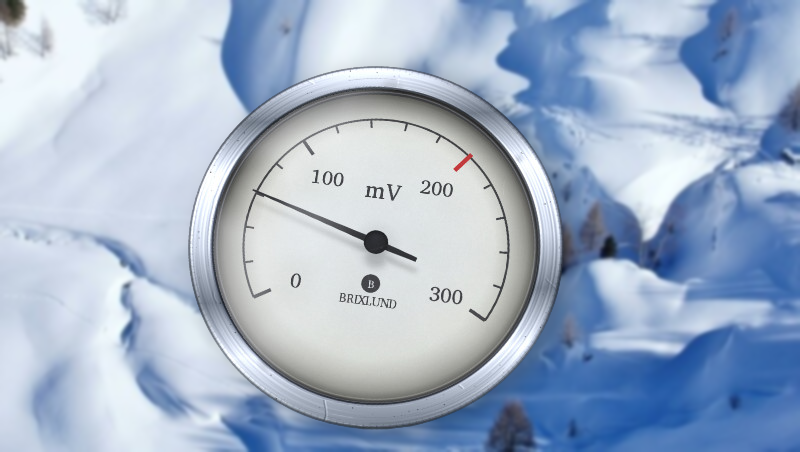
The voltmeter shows 60 mV
